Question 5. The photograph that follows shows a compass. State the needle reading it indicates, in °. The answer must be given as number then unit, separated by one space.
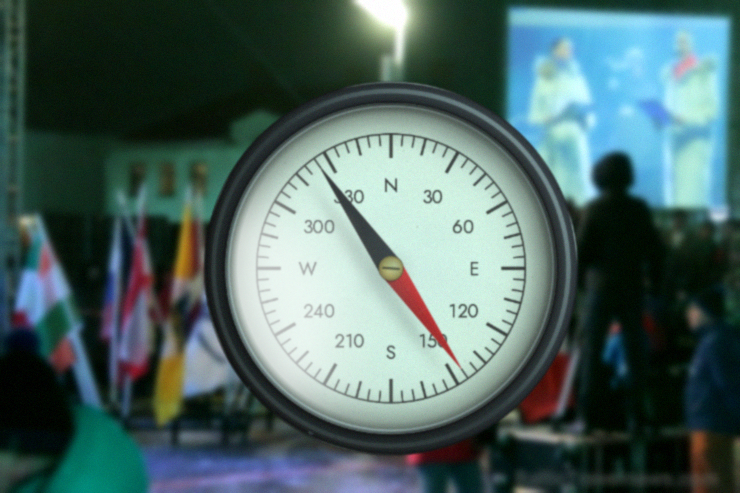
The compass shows 145 °
